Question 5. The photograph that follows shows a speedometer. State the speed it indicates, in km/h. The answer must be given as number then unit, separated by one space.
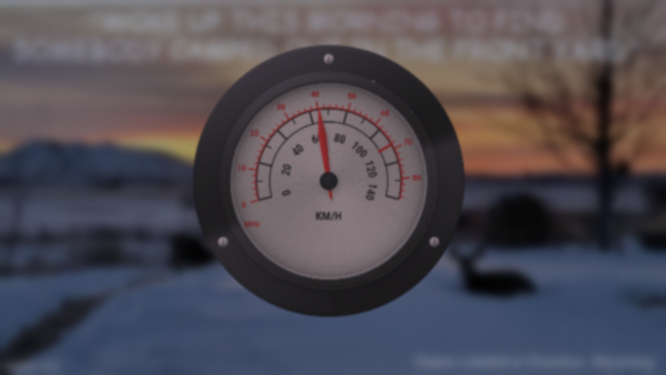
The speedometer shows 65 km/h
